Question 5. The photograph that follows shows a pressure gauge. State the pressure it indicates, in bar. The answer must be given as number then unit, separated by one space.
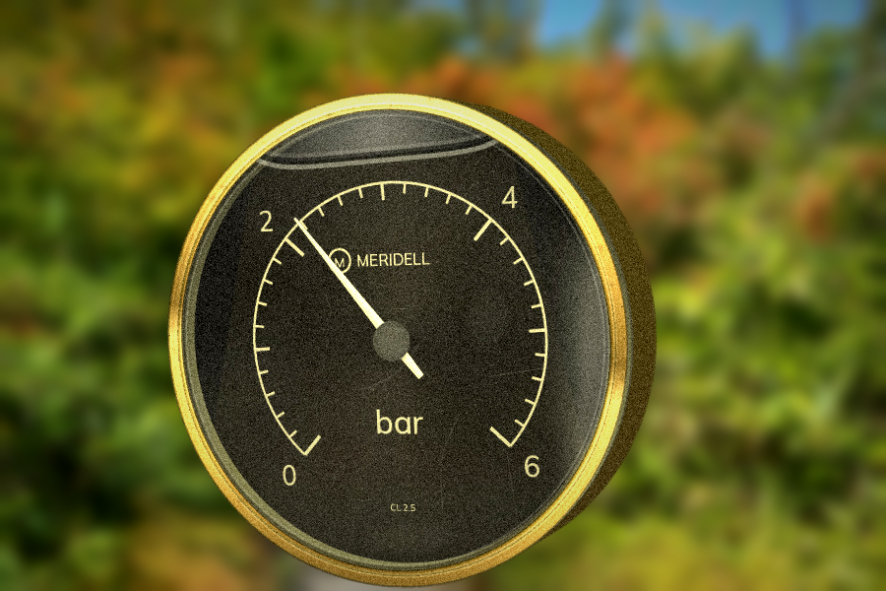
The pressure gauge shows 2.2 bar
